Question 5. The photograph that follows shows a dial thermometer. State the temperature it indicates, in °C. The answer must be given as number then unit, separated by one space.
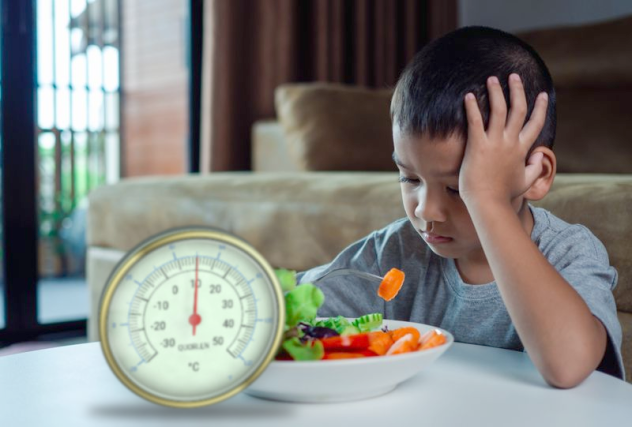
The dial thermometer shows 10 °C
